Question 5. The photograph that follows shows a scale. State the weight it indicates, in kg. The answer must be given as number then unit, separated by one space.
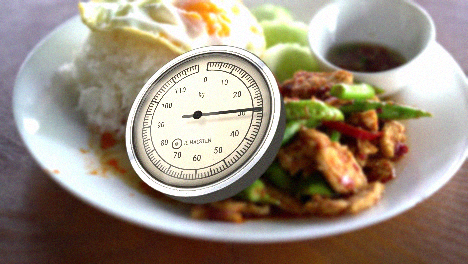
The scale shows 30 kg
